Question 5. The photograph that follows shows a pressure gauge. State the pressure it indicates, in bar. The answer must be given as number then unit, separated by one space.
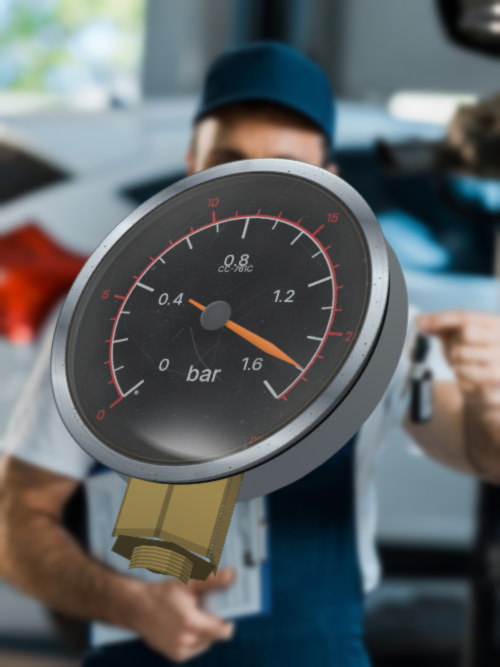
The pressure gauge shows 1.5 bar
